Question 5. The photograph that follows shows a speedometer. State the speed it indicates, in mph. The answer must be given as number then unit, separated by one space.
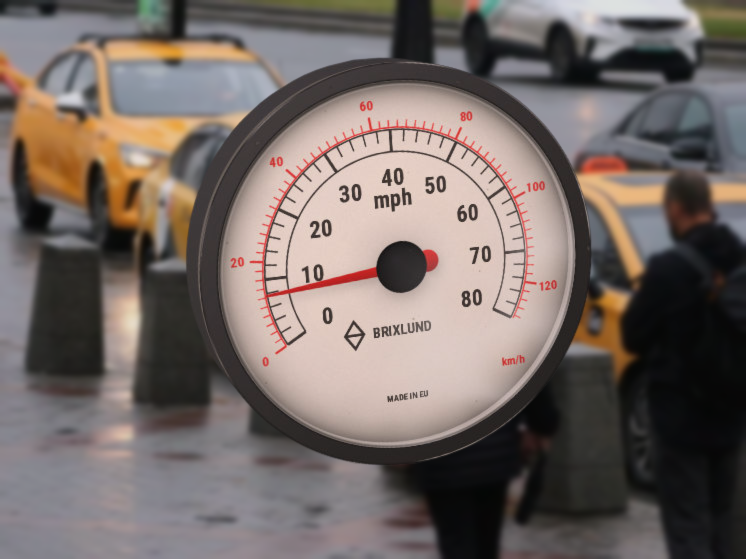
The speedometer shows 8 mph
